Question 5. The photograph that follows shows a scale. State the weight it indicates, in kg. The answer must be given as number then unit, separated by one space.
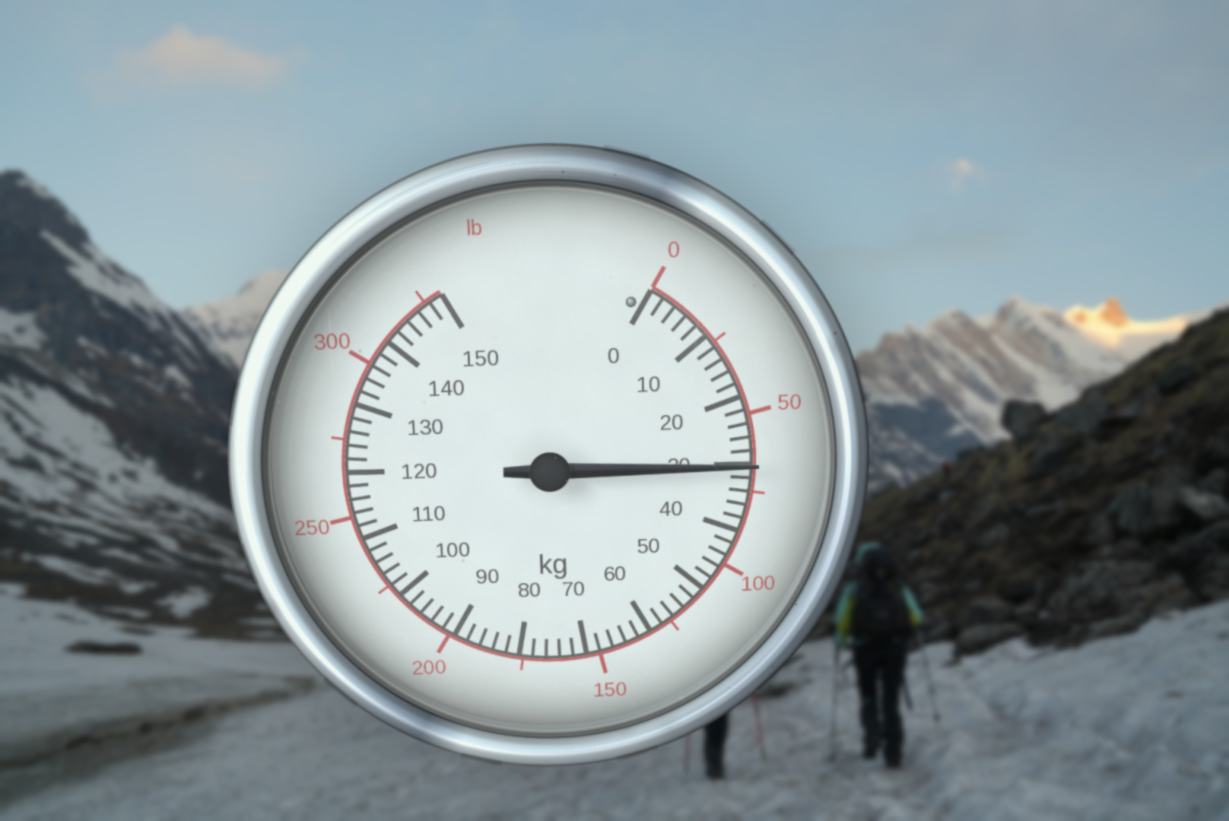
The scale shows 30 kg
